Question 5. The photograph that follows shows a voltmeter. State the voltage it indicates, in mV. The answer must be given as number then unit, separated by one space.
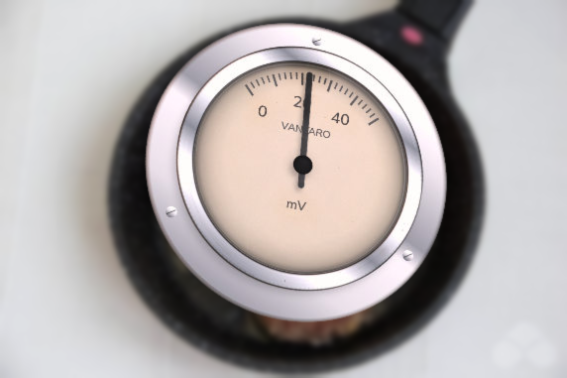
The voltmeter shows 22 mV
